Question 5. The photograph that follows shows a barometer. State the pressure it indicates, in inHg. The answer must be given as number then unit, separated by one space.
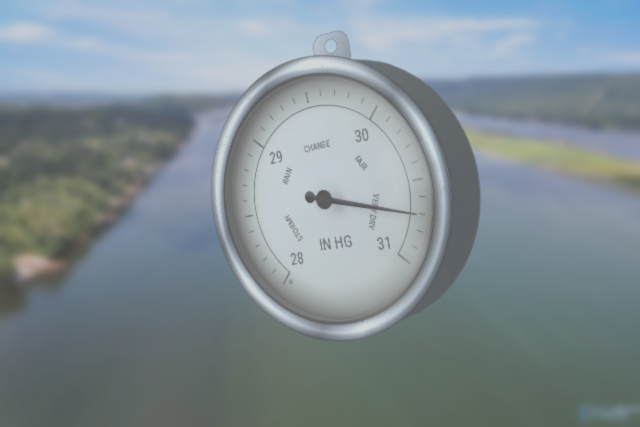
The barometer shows 30.7 inHg
